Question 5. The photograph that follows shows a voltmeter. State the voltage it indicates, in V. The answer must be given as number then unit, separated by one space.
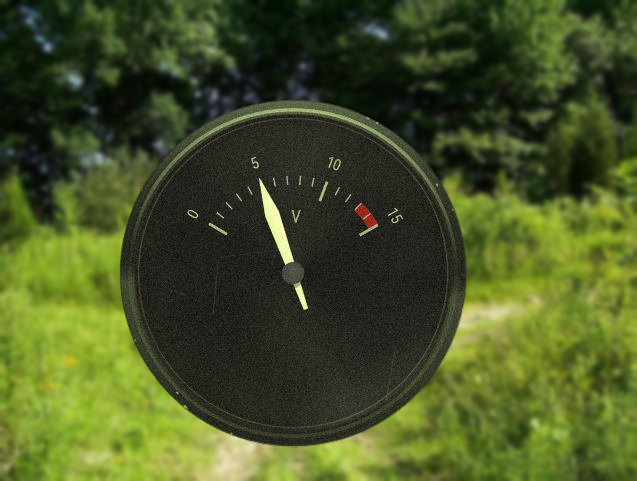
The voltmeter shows 5 V
